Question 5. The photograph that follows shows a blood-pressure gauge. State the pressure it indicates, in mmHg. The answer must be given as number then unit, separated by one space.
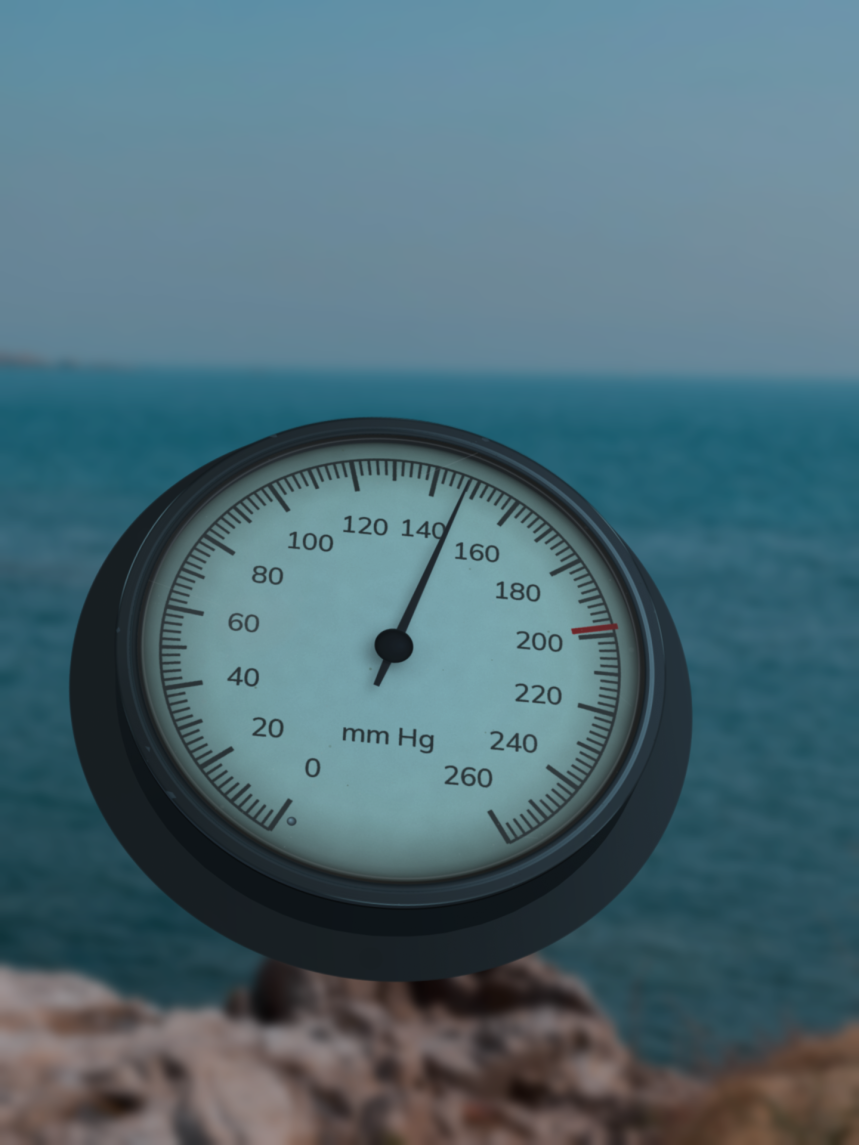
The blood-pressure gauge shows 148 mmHg
